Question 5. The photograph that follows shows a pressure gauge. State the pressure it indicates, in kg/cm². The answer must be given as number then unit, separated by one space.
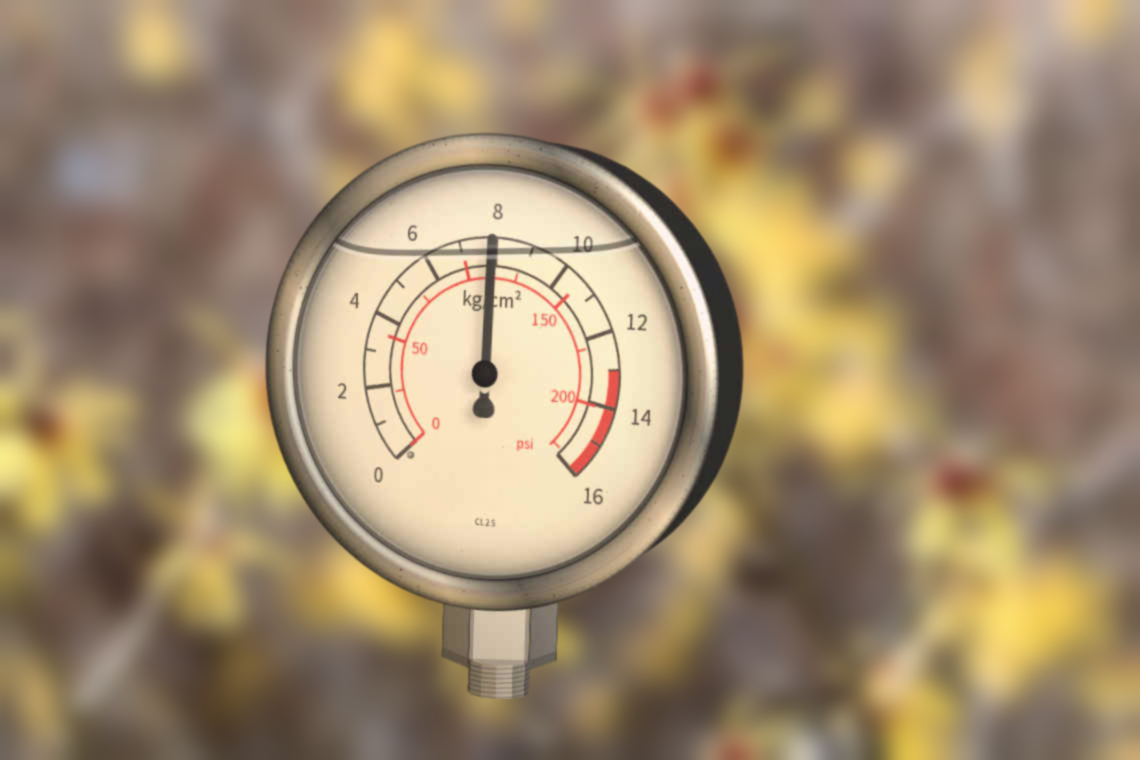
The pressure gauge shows 8 kg/cm²
